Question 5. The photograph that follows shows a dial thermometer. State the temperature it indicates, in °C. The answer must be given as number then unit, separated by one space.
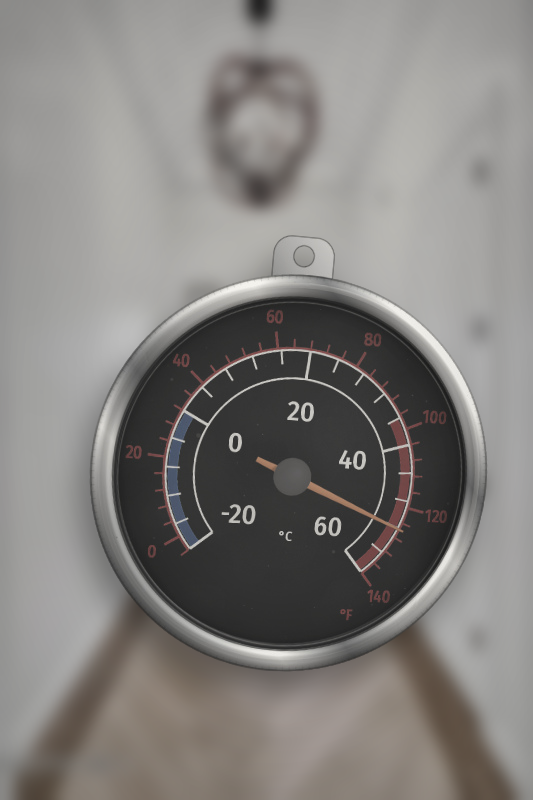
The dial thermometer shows 52 °C
